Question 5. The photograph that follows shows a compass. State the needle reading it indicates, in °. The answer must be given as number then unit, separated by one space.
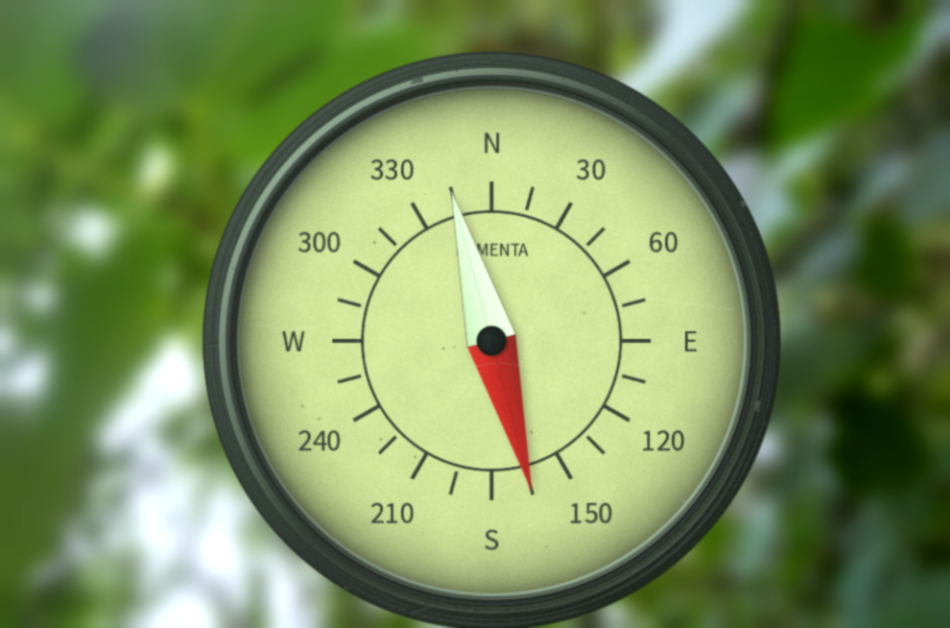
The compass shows 165 °
